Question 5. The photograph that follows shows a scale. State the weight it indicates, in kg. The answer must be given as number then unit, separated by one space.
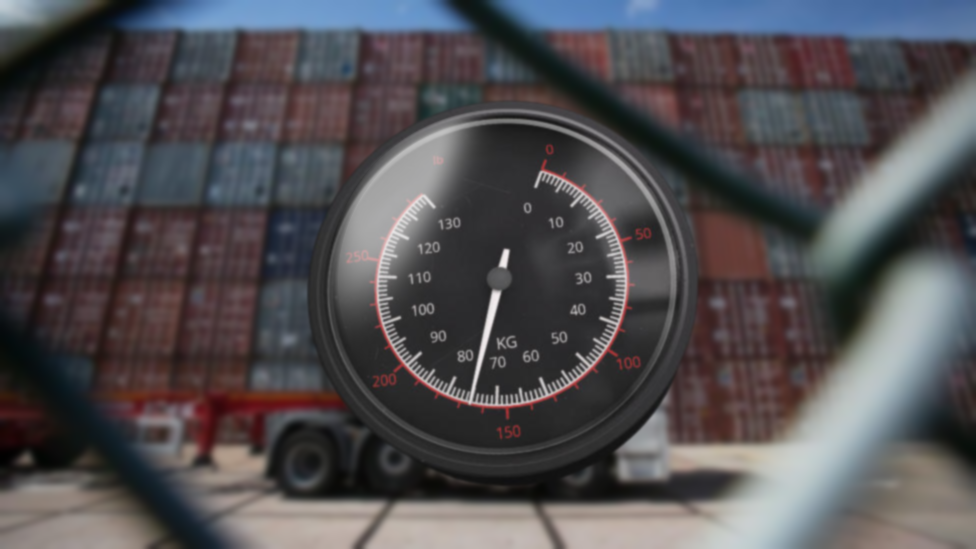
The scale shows 75 kg
